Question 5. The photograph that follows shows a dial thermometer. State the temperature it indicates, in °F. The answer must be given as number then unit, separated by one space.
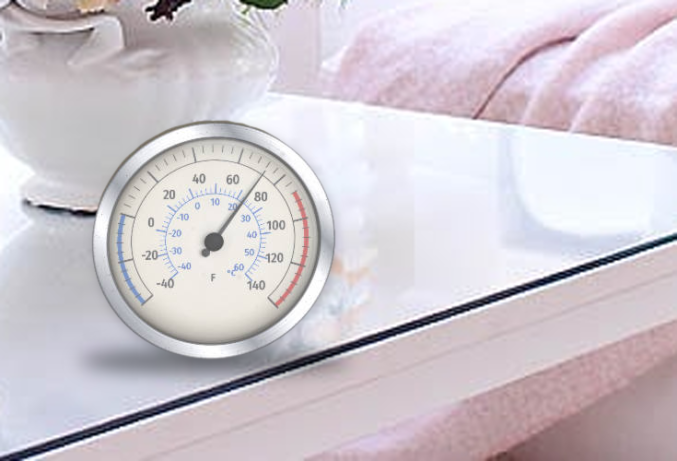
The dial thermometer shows 72 °F
